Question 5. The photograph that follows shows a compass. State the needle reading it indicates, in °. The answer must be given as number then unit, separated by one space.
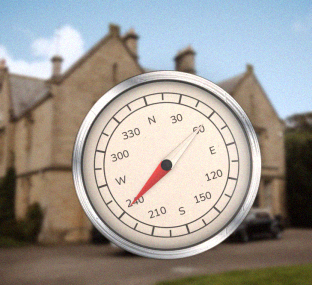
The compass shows 240 °
